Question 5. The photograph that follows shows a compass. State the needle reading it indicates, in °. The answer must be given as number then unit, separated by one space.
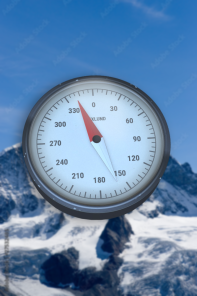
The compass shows 340 °
